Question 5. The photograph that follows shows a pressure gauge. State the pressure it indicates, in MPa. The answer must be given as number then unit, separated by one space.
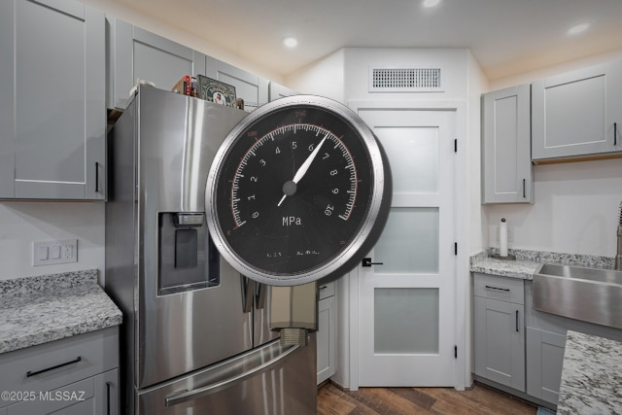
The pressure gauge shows 6.5 MPa
